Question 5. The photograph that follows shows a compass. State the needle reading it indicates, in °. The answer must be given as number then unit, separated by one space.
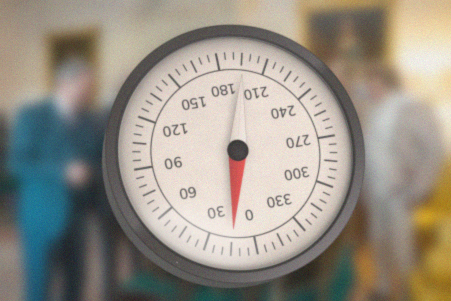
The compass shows 15 °
